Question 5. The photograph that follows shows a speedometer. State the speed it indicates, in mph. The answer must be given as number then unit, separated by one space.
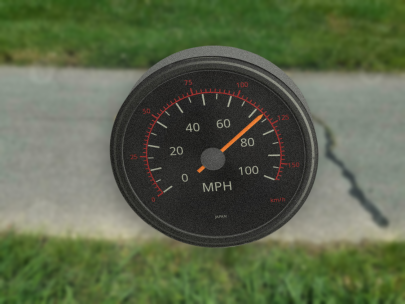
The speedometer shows 72.5 mph
